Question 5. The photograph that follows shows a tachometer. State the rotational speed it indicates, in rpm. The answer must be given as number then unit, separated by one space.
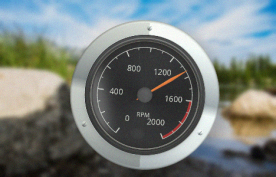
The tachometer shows 1350 rpm
